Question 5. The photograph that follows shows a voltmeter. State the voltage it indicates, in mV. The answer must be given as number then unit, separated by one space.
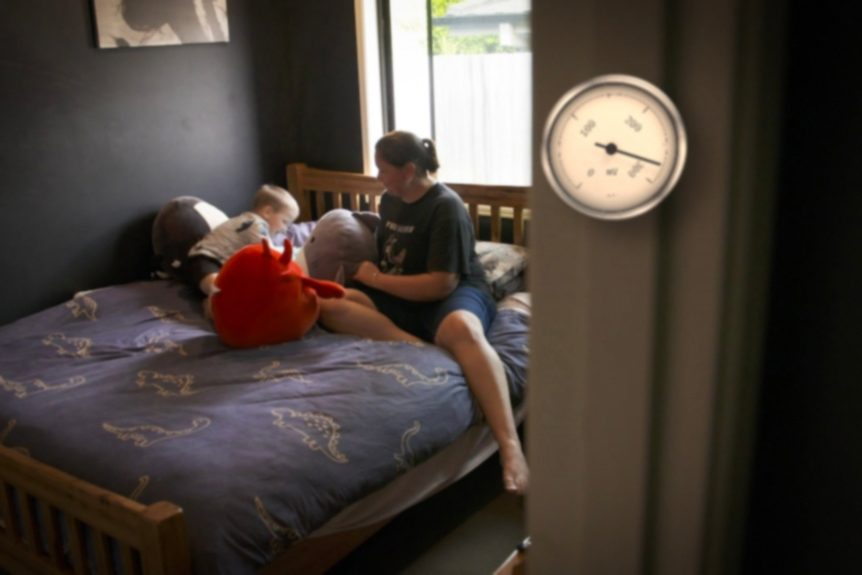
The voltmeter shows 275 mV
